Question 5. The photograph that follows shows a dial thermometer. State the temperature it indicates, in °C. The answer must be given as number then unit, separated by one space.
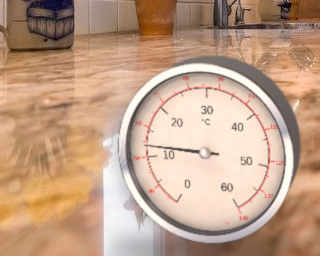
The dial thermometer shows 12.5 °C
